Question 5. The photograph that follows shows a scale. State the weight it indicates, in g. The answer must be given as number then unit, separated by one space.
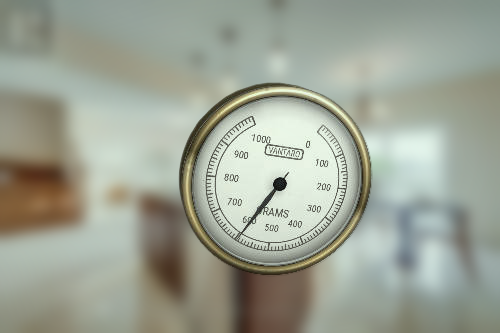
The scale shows 600 g
